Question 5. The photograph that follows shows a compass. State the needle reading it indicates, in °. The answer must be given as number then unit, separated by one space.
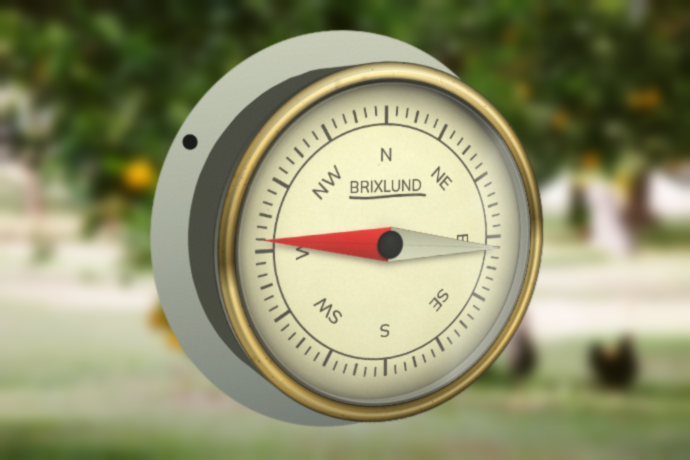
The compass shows 275 °
